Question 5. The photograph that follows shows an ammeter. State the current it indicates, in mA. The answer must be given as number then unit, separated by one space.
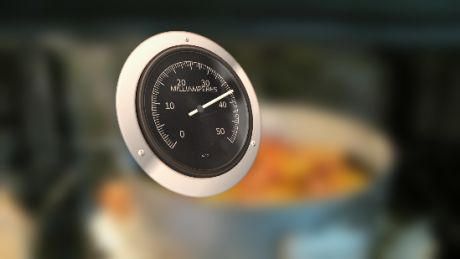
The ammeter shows 37.5 mA
